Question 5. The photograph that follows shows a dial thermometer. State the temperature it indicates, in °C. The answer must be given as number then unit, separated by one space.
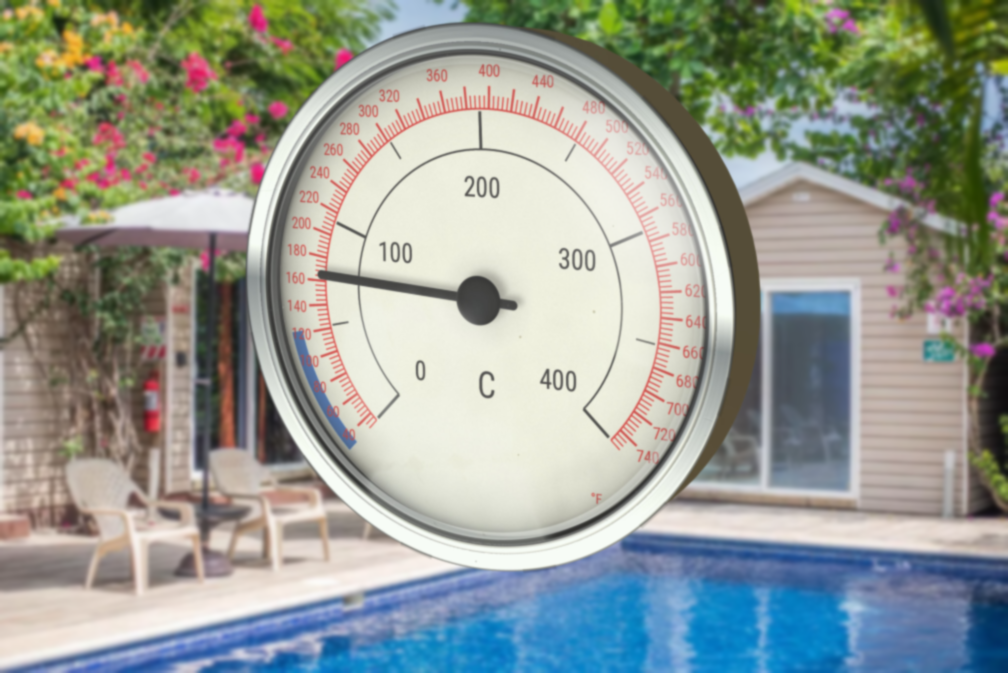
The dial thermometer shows 75 °C
